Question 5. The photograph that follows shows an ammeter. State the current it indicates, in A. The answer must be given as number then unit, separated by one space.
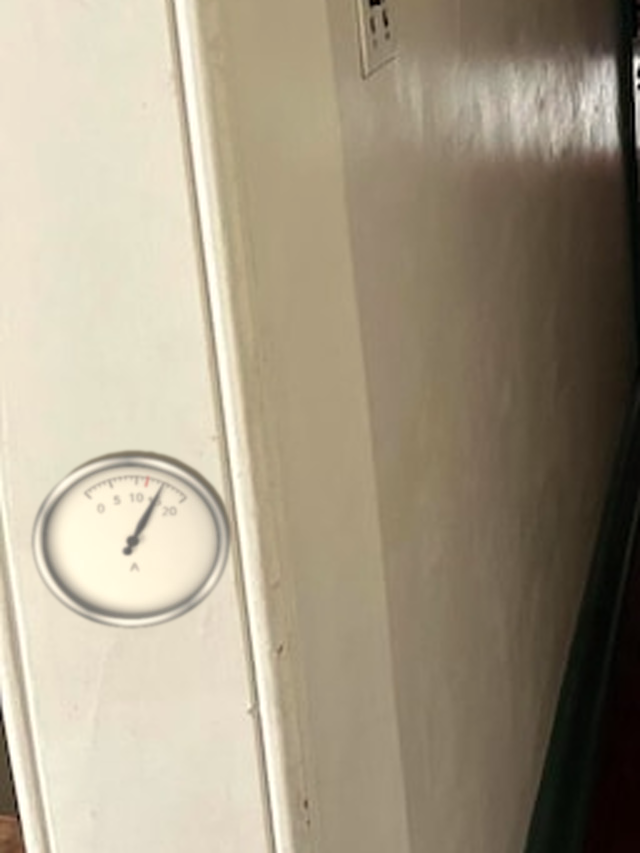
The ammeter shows 15 A
